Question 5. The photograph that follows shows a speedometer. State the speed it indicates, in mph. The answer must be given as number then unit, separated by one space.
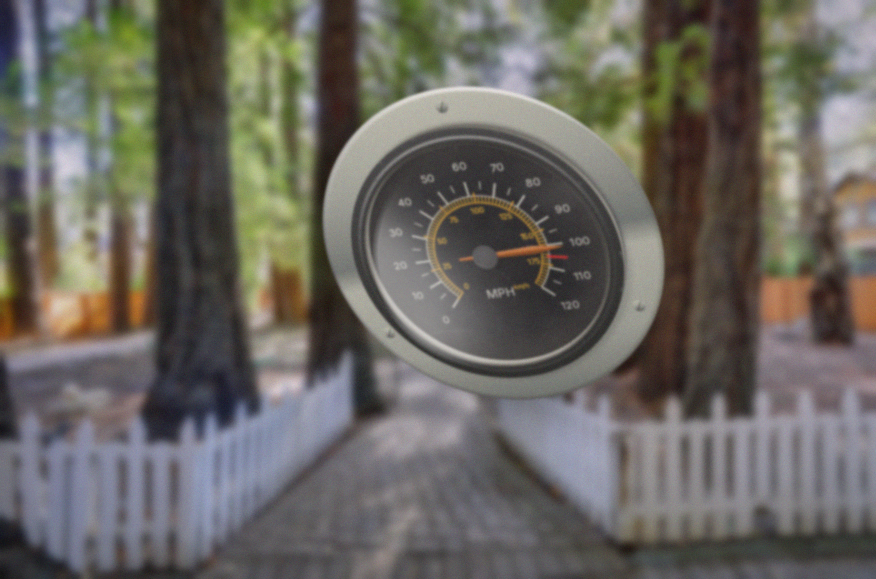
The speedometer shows 100 mph
